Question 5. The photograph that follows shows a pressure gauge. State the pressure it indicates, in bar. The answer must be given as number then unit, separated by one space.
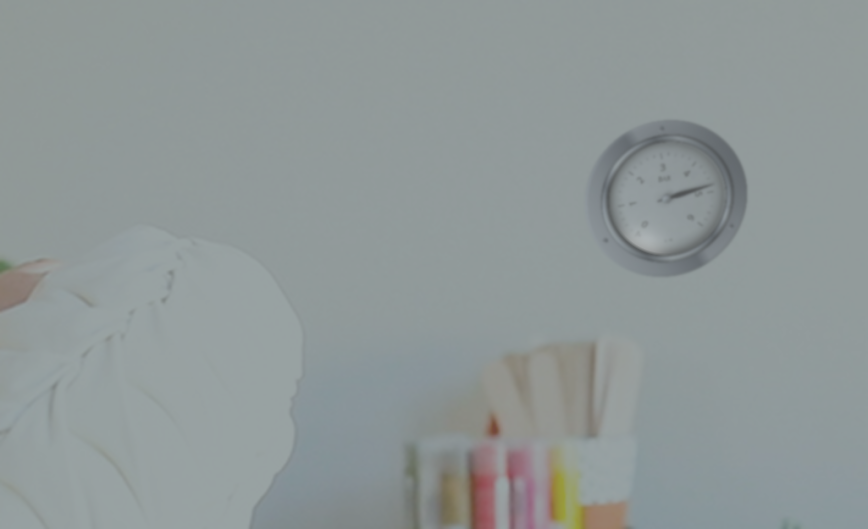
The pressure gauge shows 4.8 bar
